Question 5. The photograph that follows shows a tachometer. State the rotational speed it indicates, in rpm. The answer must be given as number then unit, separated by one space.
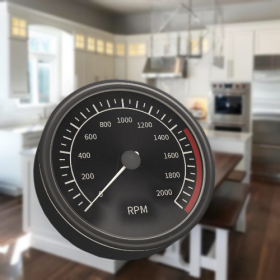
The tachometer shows 0 rpm
